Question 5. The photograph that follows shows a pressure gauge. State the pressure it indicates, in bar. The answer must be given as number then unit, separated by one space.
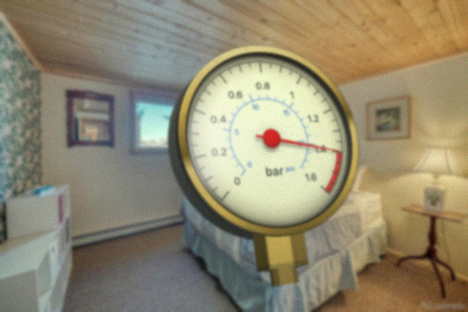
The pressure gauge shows 1.4 bar
